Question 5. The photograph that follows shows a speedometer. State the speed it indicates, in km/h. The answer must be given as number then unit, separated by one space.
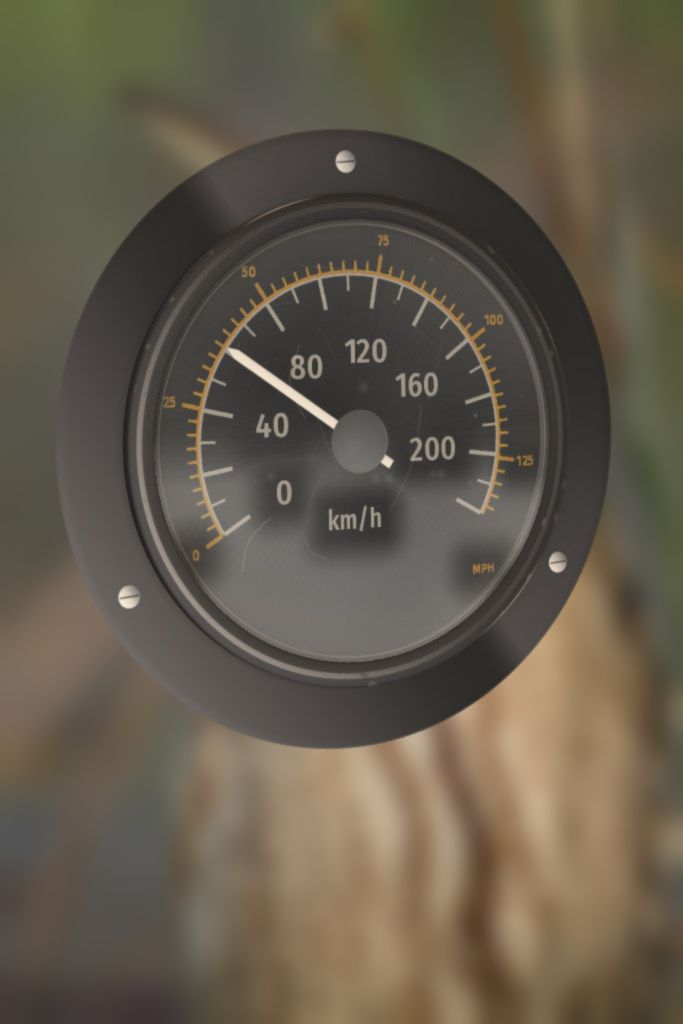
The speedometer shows 60 km/h
